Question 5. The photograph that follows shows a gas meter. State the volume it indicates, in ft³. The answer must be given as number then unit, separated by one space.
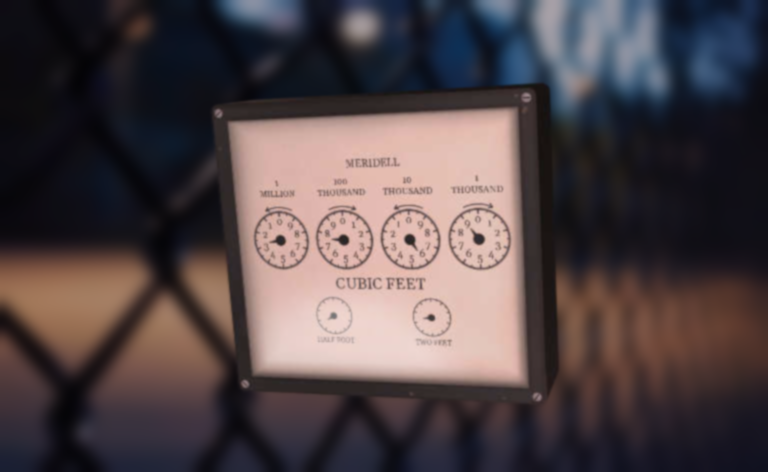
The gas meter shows 275900 ft³
